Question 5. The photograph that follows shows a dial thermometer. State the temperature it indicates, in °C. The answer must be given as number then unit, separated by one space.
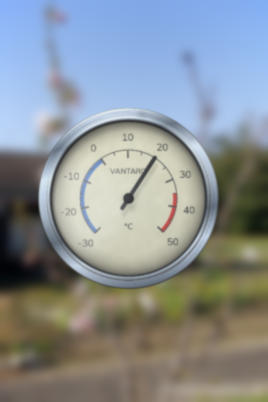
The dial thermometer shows 20 °C
